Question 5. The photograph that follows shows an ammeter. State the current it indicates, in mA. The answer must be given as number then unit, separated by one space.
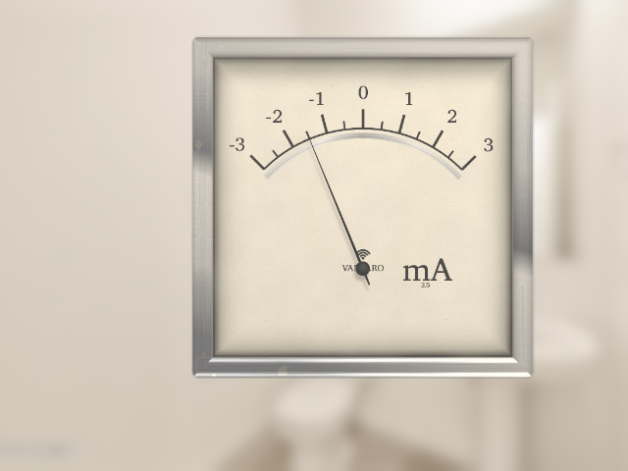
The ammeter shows -1.5 mA
